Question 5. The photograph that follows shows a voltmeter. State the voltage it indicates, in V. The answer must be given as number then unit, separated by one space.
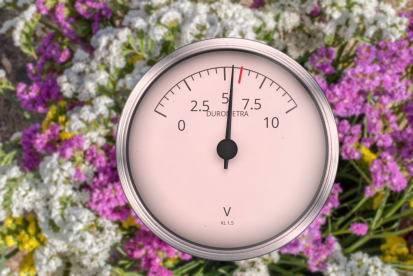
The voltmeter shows 5.5 V
